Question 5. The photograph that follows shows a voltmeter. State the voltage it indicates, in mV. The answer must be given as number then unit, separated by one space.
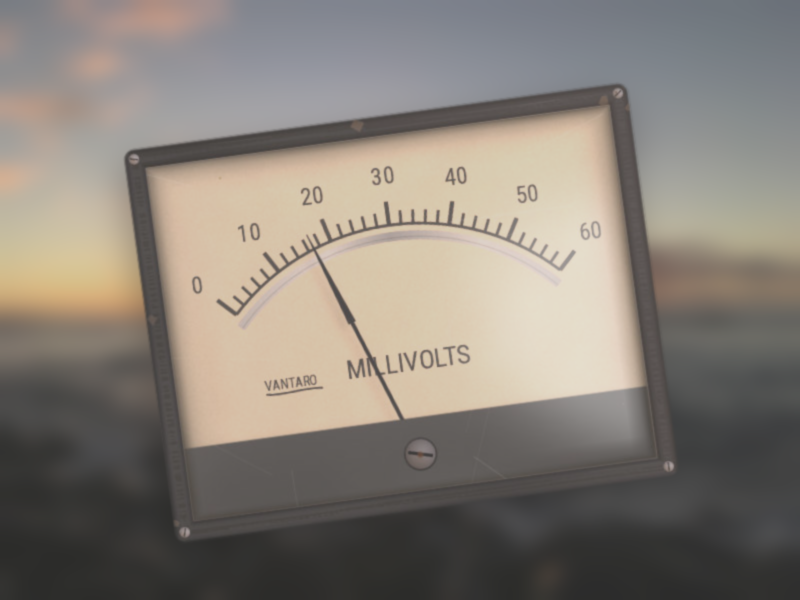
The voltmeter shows 17 mV
